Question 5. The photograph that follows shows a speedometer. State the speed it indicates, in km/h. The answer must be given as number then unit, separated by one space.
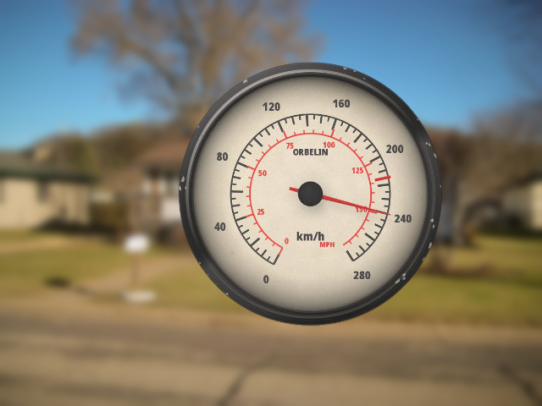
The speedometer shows 240 km/h
